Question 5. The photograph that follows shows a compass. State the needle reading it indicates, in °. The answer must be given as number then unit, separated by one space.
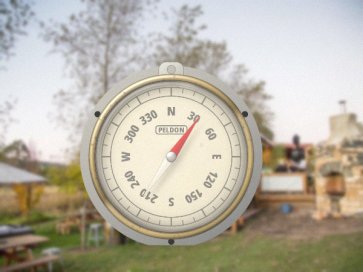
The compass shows 35 °
